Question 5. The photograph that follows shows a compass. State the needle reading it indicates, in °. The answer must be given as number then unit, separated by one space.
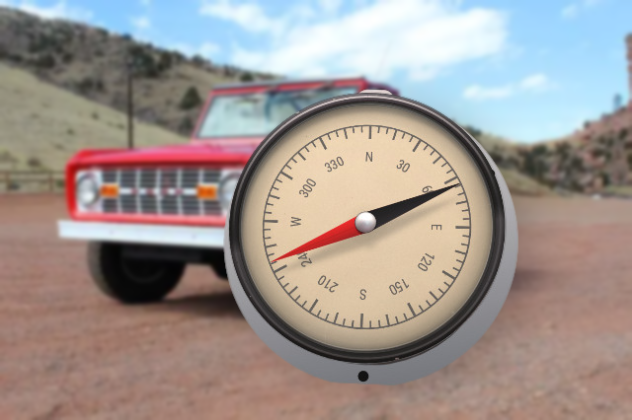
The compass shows 245 °
